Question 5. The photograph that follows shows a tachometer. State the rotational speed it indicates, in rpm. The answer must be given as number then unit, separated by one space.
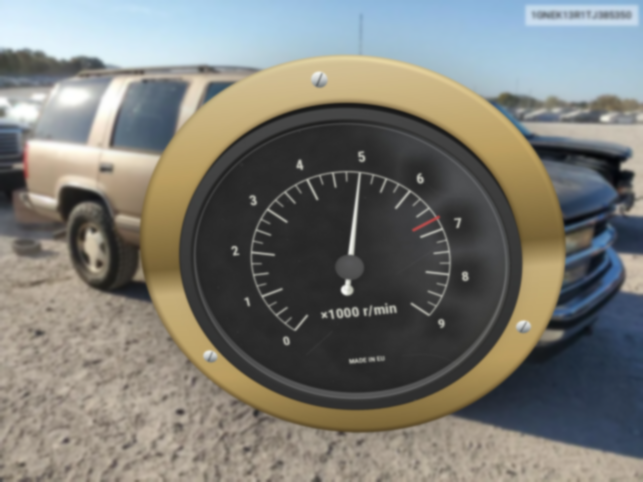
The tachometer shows 5000 rpm
